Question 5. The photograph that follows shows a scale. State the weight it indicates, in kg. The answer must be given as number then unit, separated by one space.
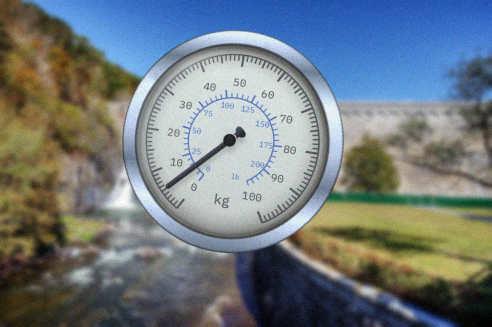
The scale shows 5 kg
